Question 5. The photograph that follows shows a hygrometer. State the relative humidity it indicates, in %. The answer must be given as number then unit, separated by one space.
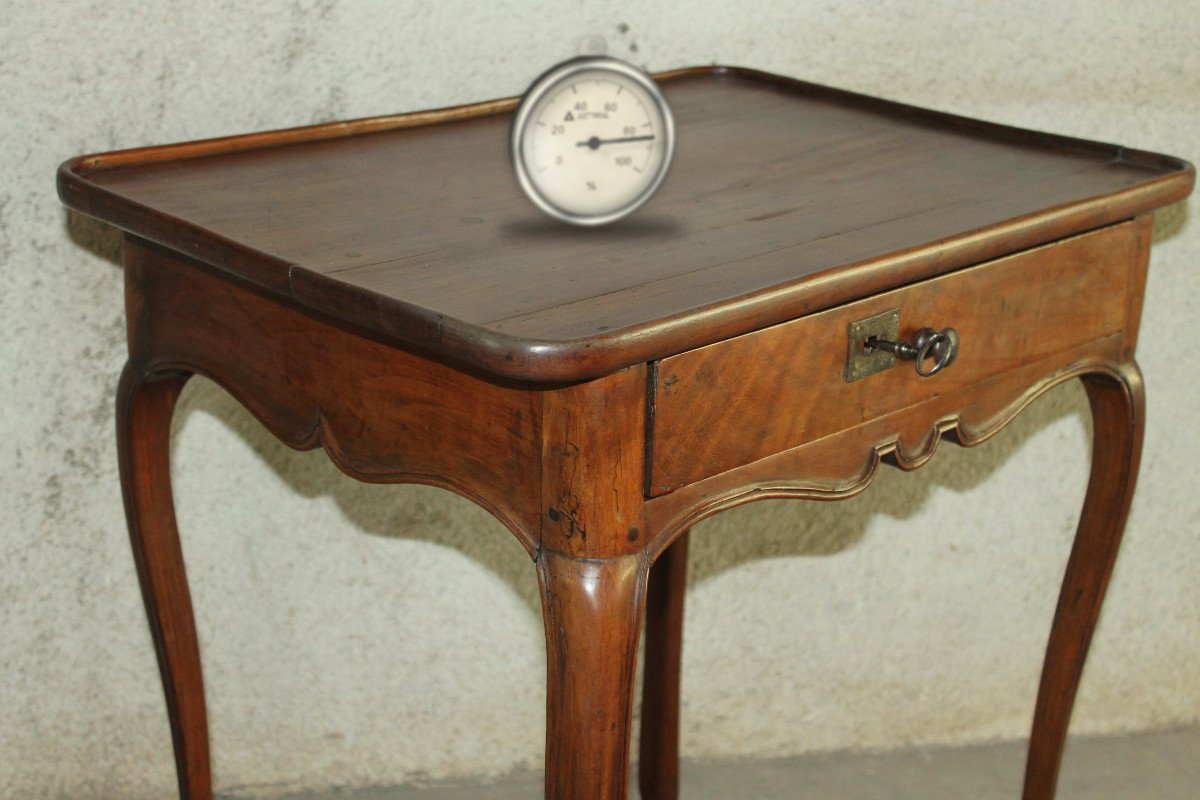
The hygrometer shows 85 %
